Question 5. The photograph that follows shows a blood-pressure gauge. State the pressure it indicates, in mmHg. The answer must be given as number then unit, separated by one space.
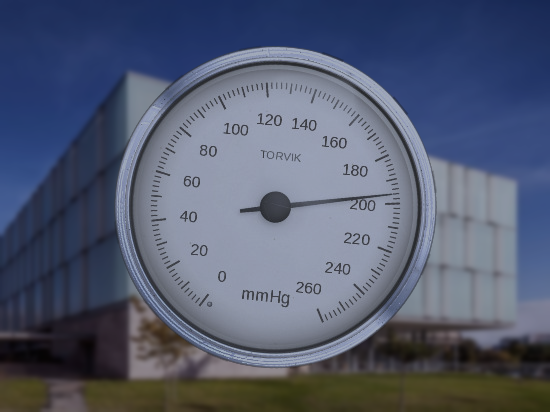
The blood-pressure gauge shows 196 mmHg
